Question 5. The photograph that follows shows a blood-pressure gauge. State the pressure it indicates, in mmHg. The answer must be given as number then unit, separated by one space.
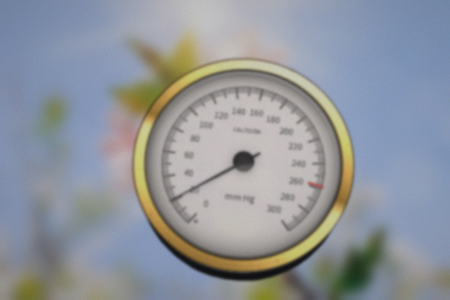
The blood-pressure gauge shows 20 mmHg
